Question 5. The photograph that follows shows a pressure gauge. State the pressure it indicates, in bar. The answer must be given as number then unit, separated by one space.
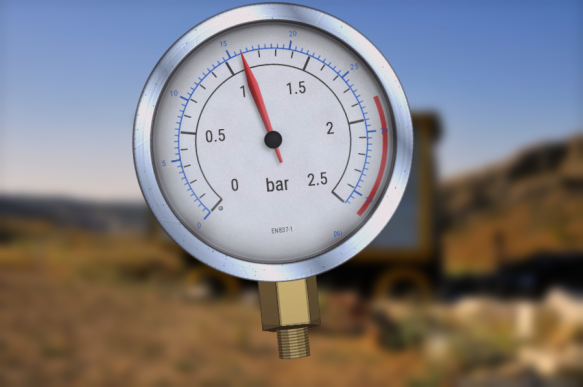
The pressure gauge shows 1.1 bar
